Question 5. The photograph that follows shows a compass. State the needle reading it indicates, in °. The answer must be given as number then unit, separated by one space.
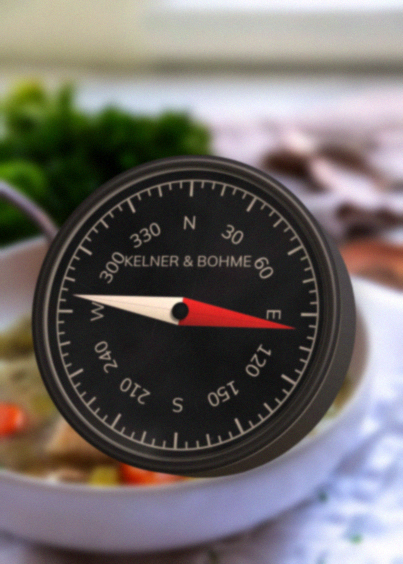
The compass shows 97.5 °
